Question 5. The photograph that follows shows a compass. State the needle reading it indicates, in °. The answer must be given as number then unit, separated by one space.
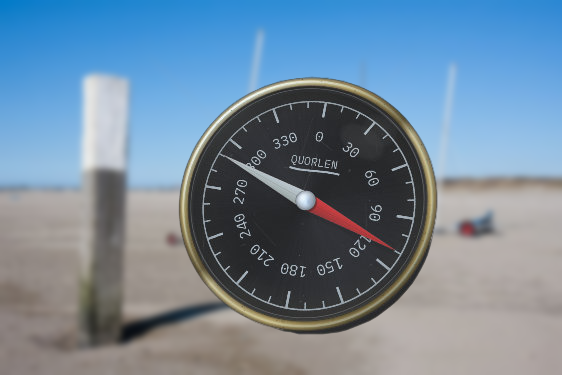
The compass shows 110 °
